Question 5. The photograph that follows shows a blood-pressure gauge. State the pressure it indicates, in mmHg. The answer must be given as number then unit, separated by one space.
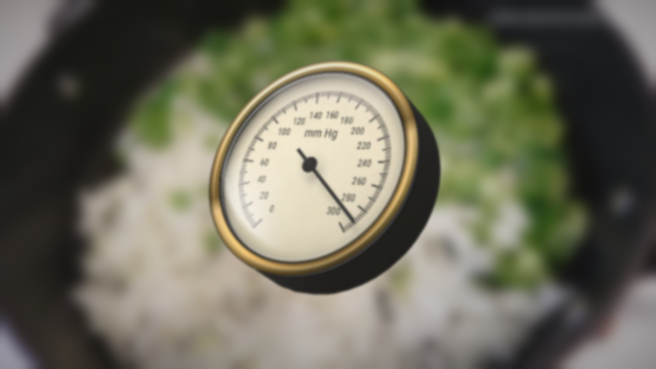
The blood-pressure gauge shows 290 mmHg
